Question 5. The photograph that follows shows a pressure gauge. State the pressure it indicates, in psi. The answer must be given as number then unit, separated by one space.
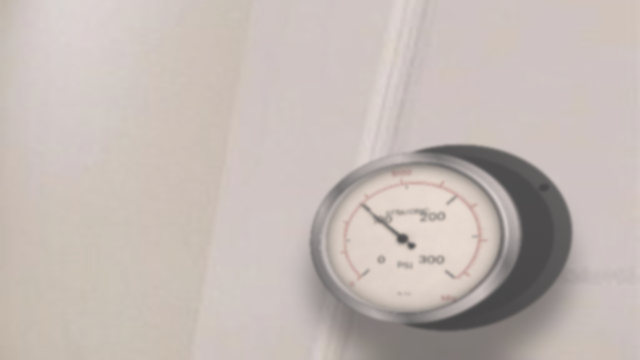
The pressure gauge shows 100 psi
